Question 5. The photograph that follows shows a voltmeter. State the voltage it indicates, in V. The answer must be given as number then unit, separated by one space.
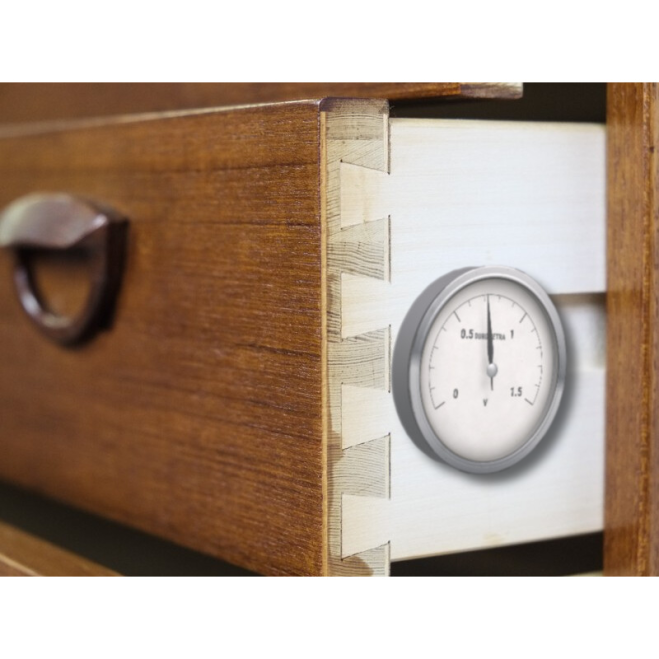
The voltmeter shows 0.7 V
